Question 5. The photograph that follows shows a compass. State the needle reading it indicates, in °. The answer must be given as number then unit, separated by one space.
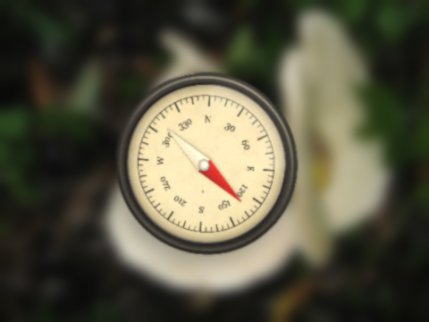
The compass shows 130 °
